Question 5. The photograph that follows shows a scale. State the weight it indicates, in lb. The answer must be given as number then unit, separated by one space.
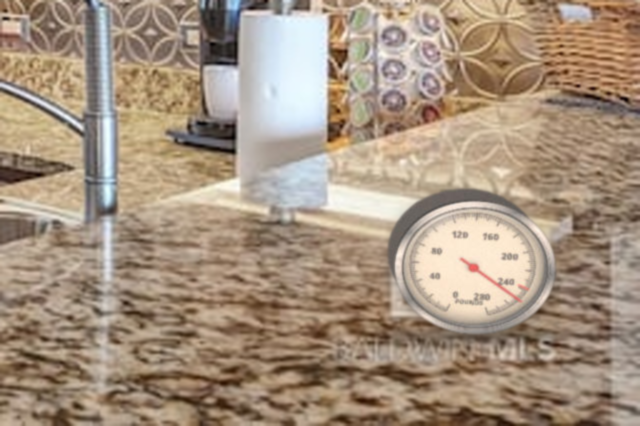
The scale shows 250 lb
